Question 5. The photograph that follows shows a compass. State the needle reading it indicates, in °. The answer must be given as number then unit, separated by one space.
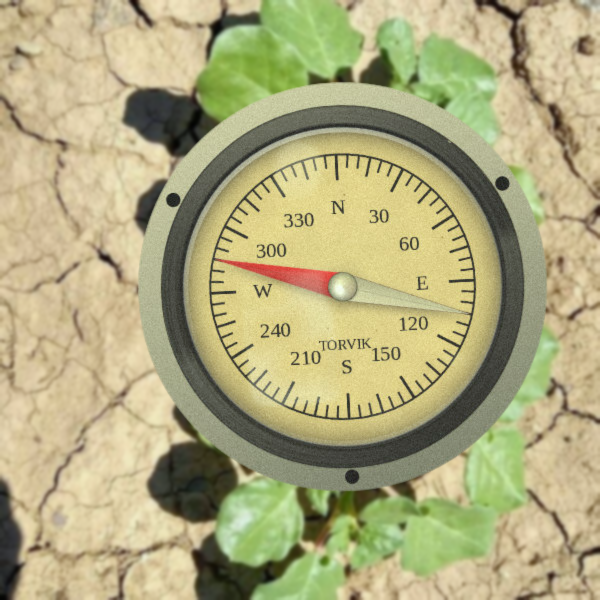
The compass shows 285 °
